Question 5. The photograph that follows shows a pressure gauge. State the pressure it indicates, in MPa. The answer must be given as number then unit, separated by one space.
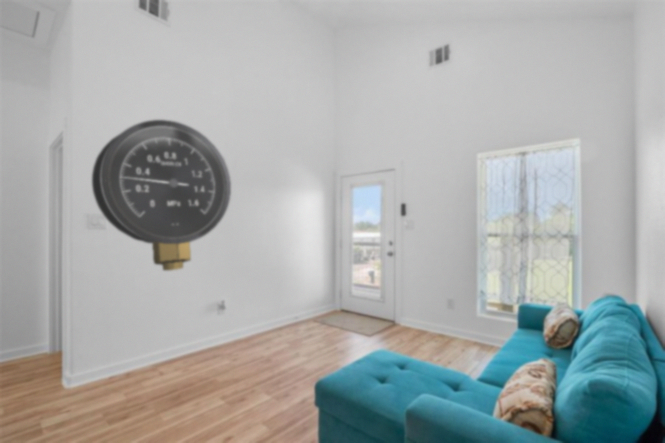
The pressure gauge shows 0.3 MPa
